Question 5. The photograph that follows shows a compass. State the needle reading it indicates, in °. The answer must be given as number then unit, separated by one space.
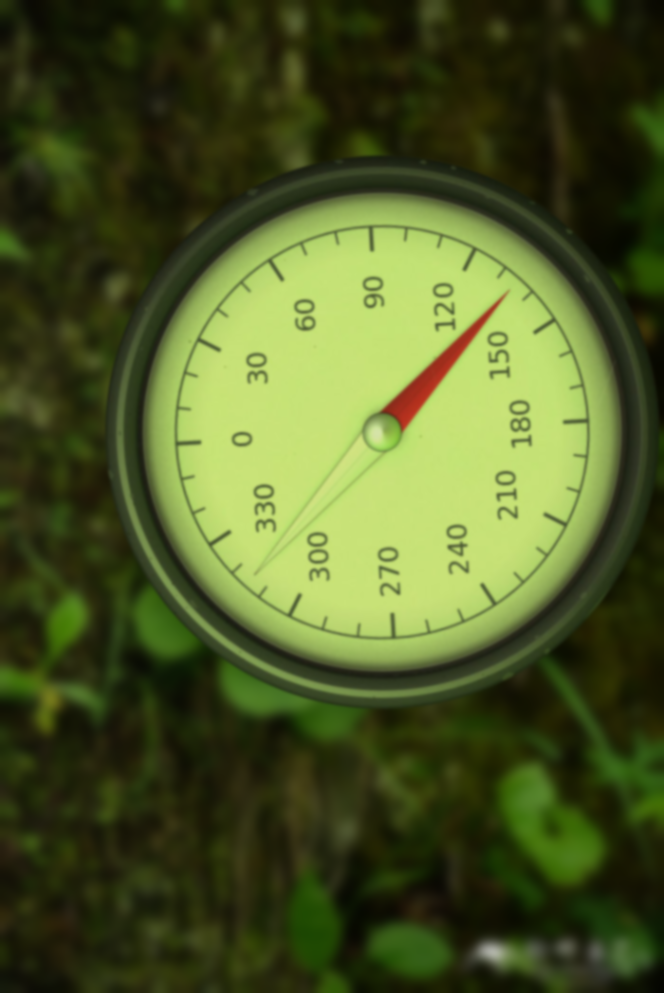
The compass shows 135 °
